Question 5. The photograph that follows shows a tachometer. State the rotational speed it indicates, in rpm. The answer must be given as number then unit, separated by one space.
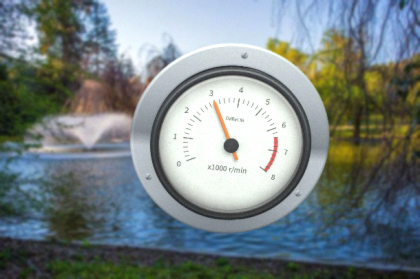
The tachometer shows 3000 rpm
